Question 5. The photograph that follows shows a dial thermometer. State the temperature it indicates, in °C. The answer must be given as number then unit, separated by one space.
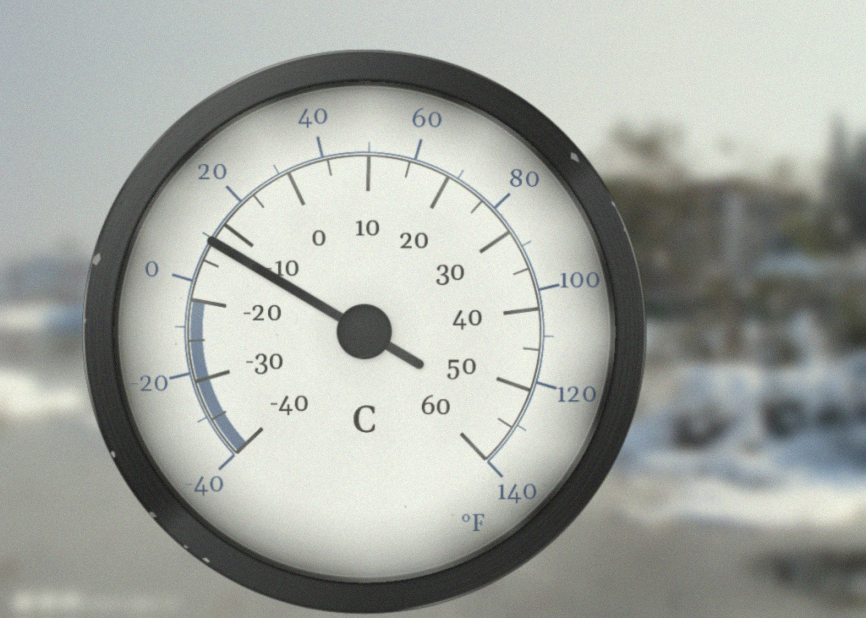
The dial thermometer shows -12.5 °C
